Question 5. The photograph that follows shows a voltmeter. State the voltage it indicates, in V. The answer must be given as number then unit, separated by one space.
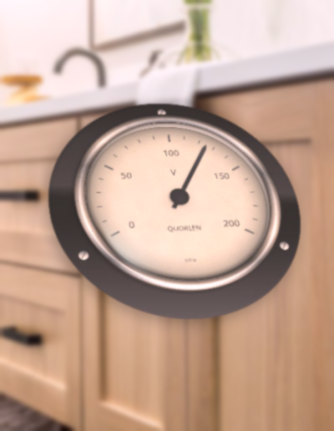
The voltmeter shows 125 V
